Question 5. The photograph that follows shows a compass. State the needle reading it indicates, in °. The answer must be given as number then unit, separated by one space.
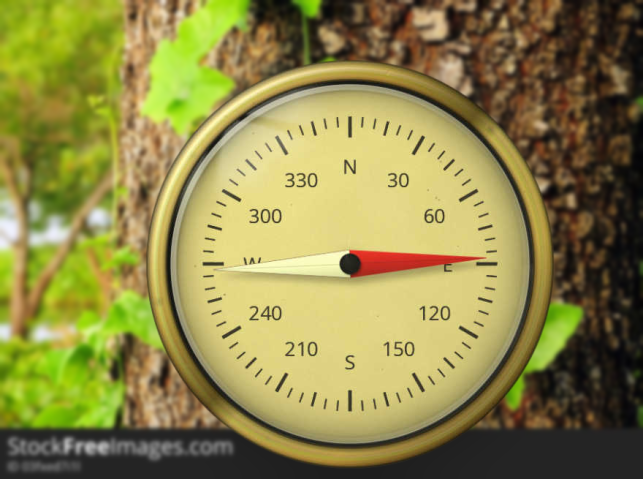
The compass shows 87.5 °
